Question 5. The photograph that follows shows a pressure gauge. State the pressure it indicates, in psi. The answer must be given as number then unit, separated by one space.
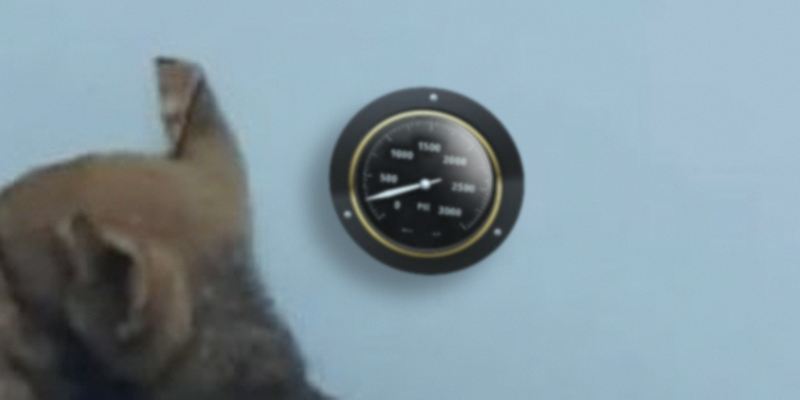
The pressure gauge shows 250 psi
